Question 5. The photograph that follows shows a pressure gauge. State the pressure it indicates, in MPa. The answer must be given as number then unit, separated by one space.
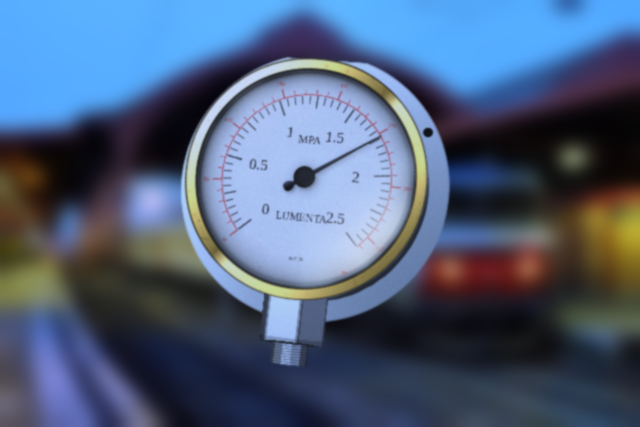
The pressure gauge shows 1.75 MPa
